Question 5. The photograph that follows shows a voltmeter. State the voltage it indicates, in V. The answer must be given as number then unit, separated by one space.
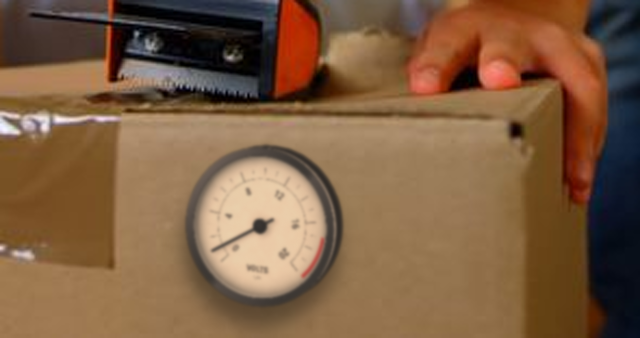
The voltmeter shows 1 V
